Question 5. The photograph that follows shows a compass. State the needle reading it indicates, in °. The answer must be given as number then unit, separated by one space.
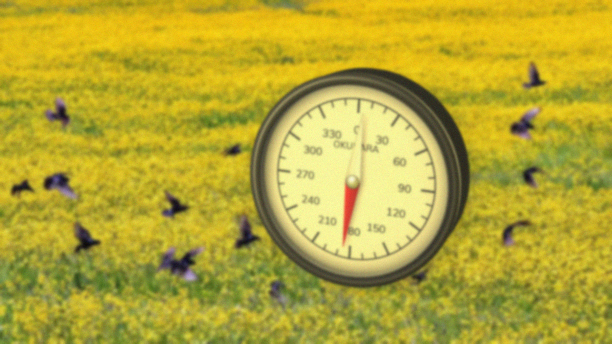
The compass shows 185 °
